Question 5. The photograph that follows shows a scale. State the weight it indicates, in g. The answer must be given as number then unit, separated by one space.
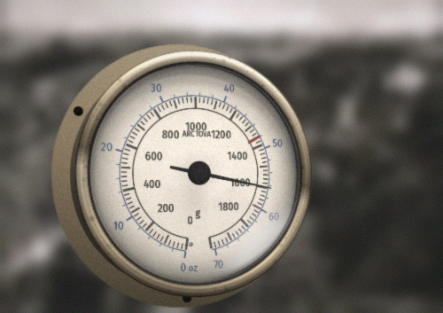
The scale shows 1600 g
